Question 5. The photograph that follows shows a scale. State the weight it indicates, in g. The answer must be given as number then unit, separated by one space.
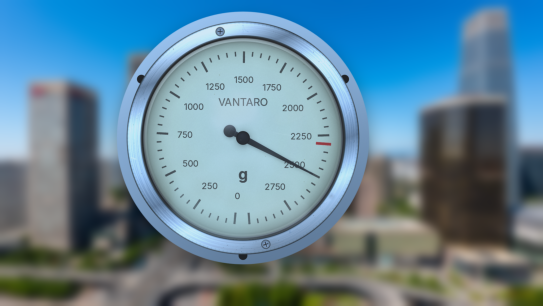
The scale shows 2500 g
